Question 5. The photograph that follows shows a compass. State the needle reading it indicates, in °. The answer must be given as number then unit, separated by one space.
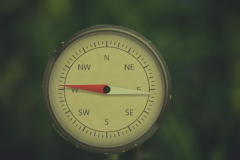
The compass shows 275 °
